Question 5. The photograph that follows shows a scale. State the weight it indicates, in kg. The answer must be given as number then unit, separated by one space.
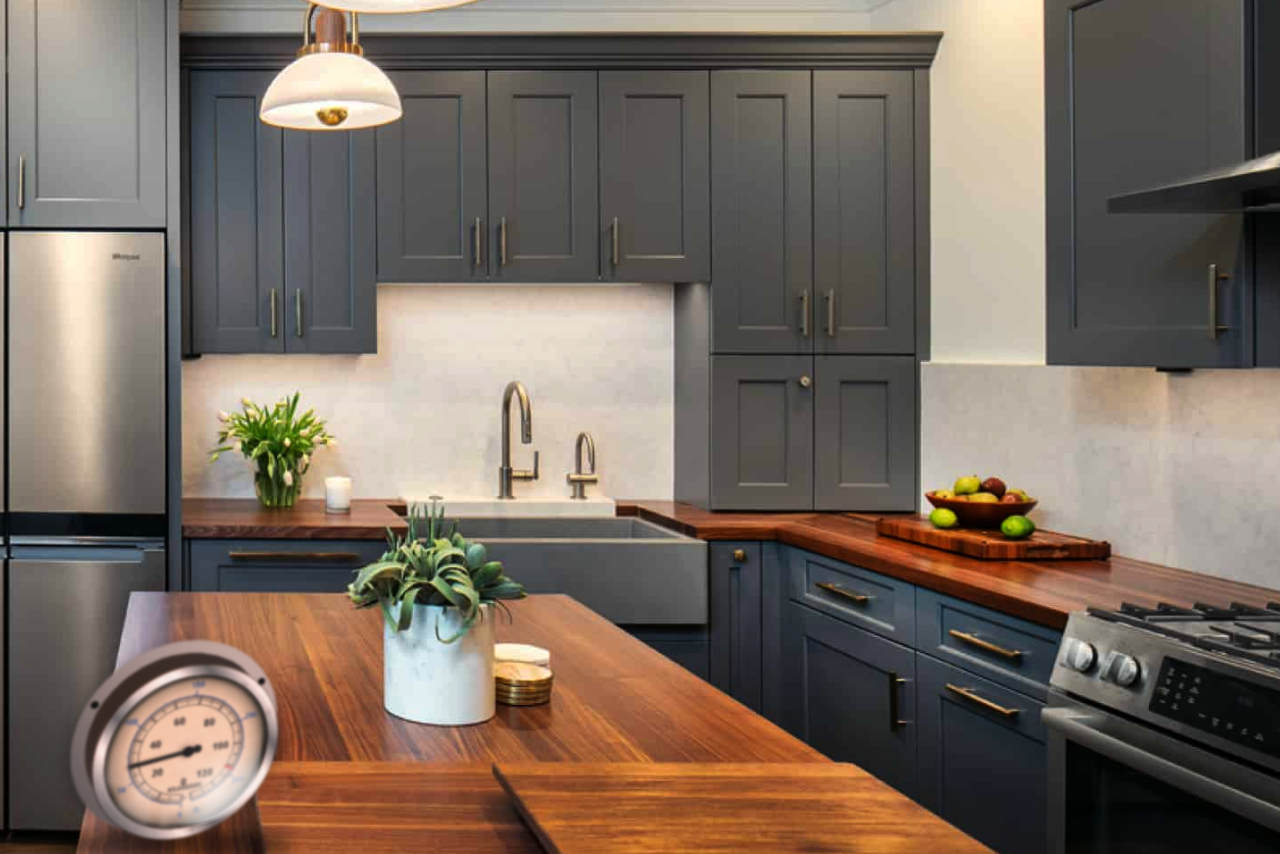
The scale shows 30 kg
